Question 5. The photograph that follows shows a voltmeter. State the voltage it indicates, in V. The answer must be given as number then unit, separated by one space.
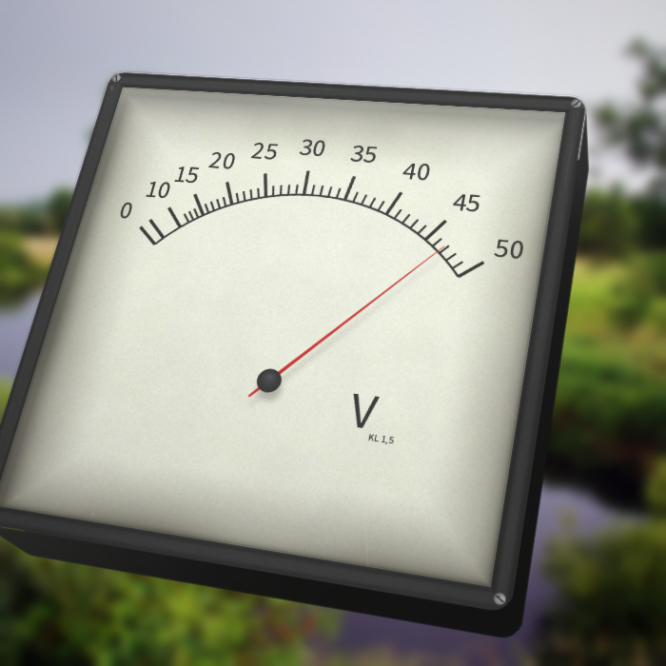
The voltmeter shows 47 V
